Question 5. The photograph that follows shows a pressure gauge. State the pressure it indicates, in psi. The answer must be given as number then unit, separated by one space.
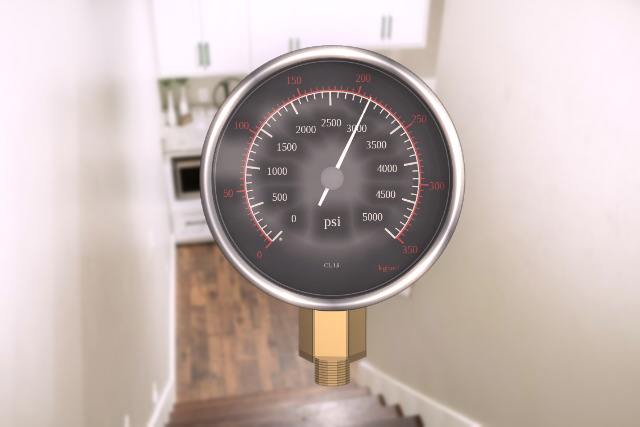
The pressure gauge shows 3000 psi
